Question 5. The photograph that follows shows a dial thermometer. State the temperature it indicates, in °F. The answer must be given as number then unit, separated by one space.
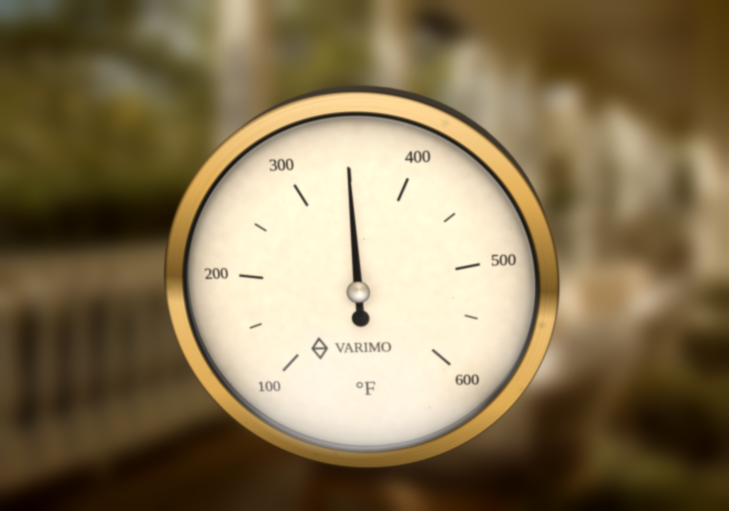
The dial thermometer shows 350 °F
